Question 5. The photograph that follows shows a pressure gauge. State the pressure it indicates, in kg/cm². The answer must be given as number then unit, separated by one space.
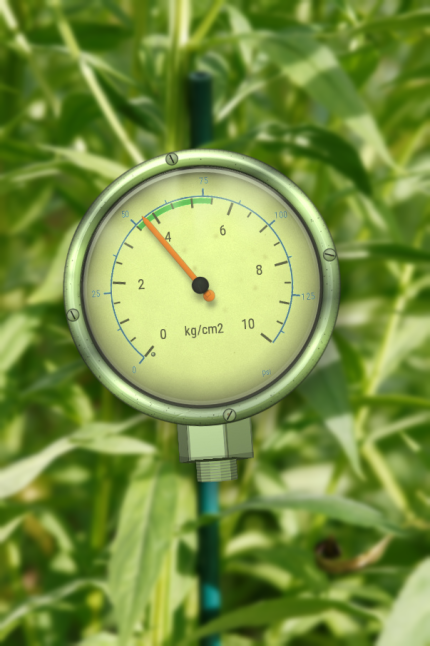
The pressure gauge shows 3.75 kg/cm²
